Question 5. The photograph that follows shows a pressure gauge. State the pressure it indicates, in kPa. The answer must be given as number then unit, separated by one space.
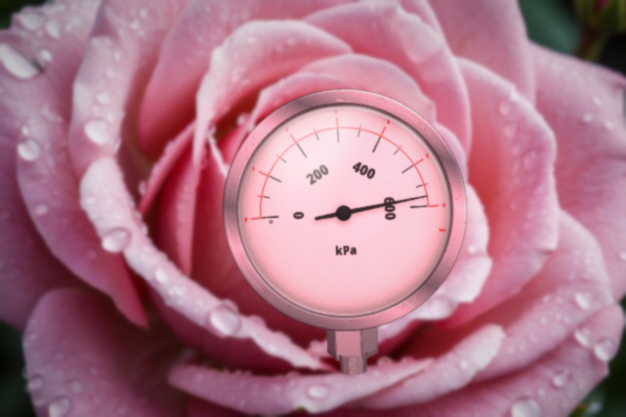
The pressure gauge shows 575 kPa
